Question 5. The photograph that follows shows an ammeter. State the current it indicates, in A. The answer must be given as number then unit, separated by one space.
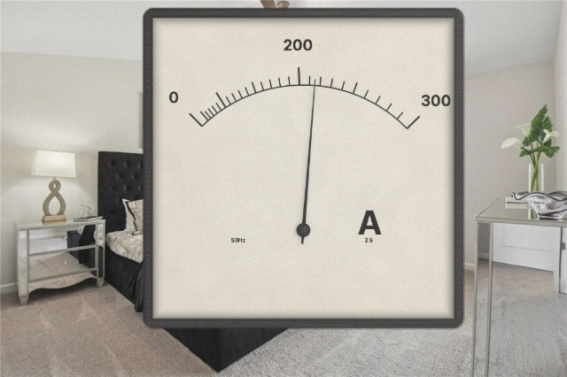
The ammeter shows 215 A
